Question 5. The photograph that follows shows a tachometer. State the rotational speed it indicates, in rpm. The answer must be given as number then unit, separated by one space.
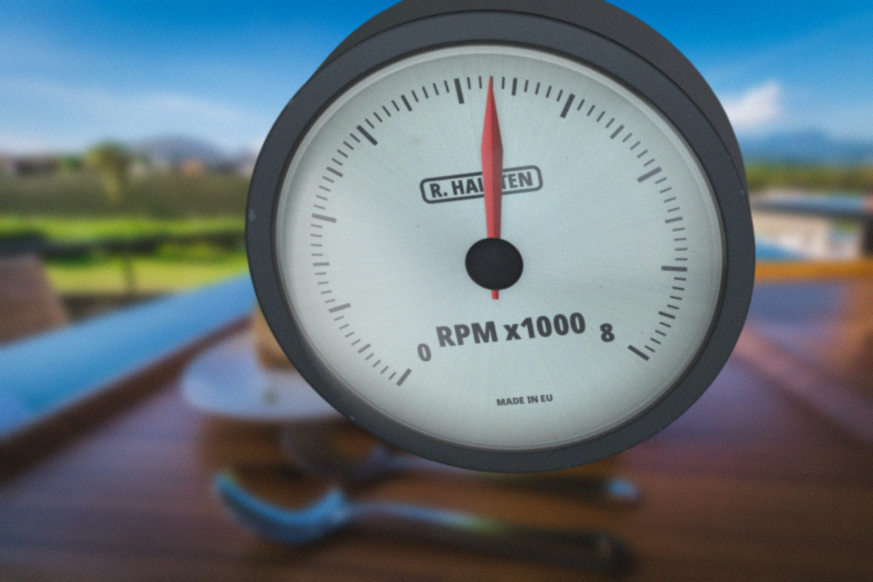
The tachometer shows 4300 rpm
